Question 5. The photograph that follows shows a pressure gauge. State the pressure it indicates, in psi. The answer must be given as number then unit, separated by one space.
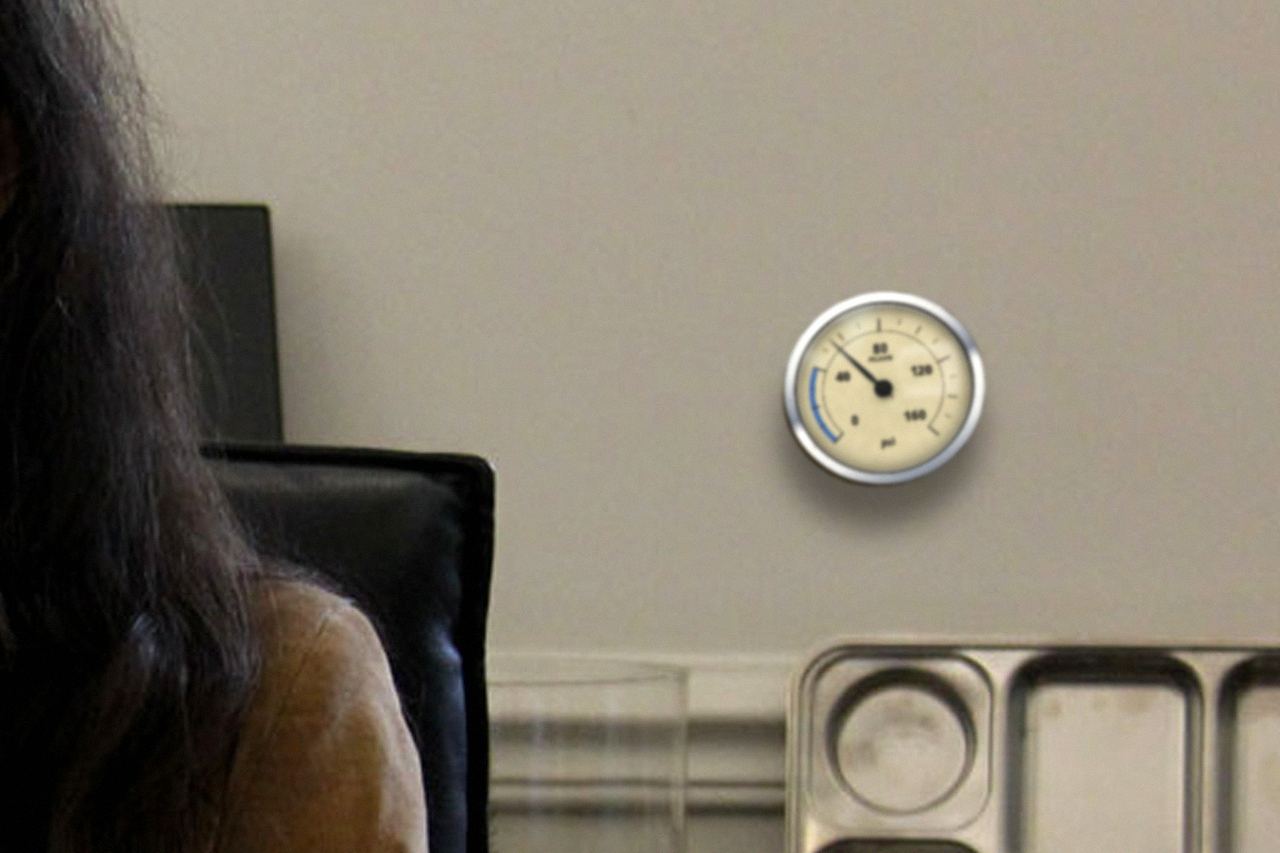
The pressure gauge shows 55 psi
